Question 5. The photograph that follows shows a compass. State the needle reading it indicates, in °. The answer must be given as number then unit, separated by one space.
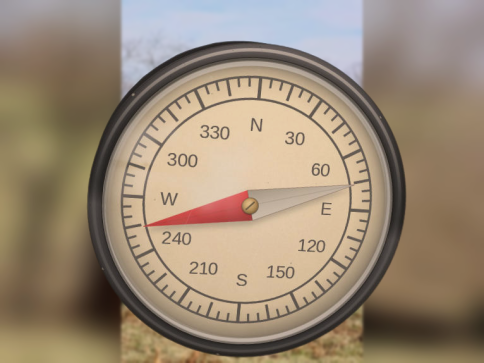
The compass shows 255 °
